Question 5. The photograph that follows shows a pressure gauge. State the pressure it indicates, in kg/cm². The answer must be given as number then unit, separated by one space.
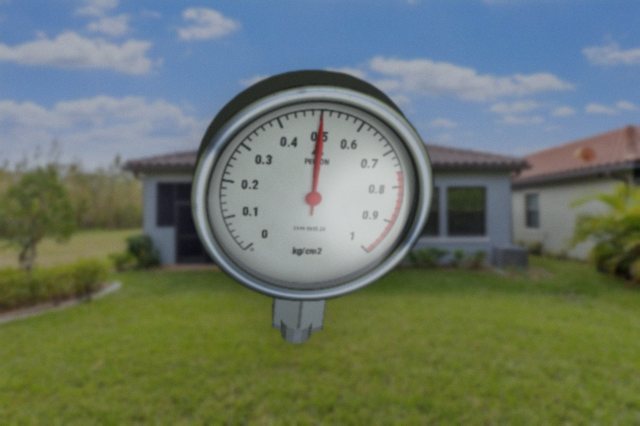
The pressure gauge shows 0.5 kg/cm²
